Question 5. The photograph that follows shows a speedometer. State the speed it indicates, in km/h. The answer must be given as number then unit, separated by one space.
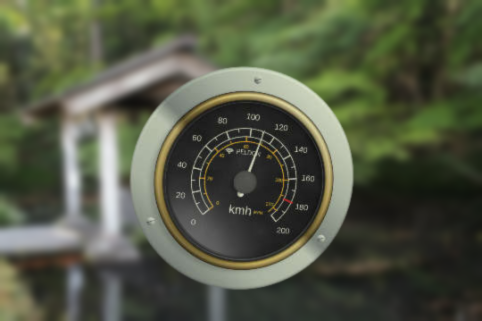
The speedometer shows 110 km/h
